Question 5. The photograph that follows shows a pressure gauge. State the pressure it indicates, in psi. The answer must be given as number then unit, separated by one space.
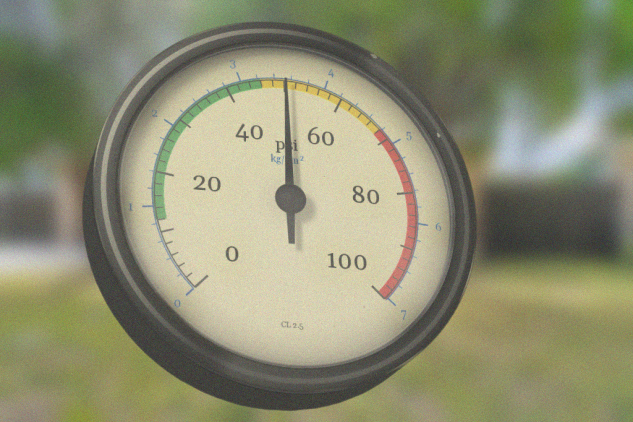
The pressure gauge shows 50 psi
